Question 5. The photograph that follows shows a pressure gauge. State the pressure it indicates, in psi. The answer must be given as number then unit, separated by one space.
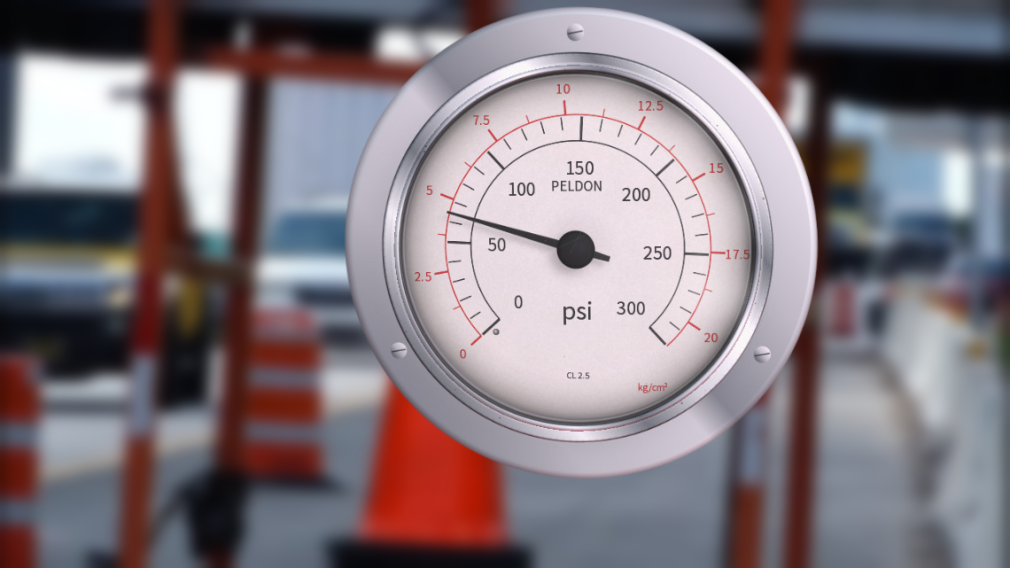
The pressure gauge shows 65 psi
